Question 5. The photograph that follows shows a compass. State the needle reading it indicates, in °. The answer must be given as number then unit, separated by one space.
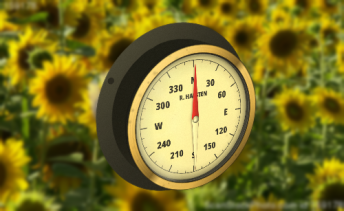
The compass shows 0 °
